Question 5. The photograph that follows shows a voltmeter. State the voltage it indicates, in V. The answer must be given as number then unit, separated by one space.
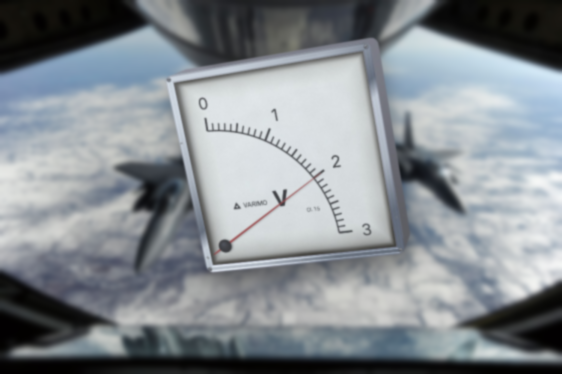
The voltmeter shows 2 V
